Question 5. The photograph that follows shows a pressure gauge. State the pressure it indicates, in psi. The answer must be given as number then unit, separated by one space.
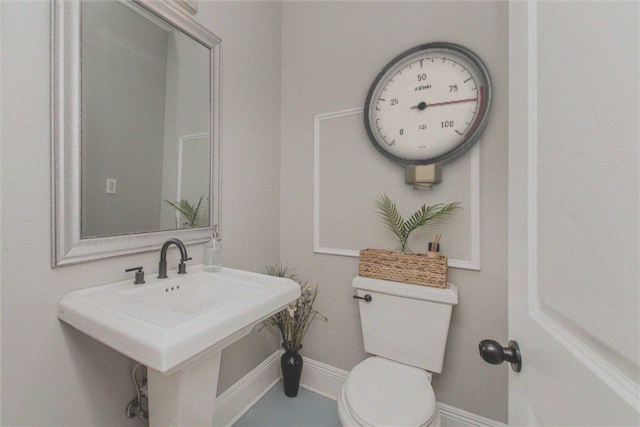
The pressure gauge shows 85 psi
